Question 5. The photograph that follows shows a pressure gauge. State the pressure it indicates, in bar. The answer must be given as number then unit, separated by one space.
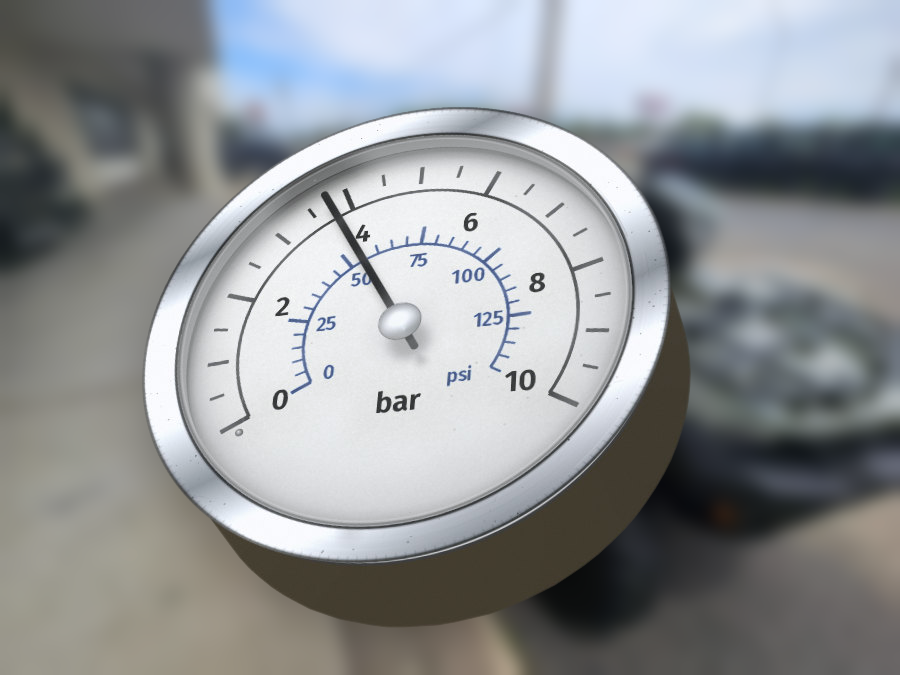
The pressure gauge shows 3.75 bar
